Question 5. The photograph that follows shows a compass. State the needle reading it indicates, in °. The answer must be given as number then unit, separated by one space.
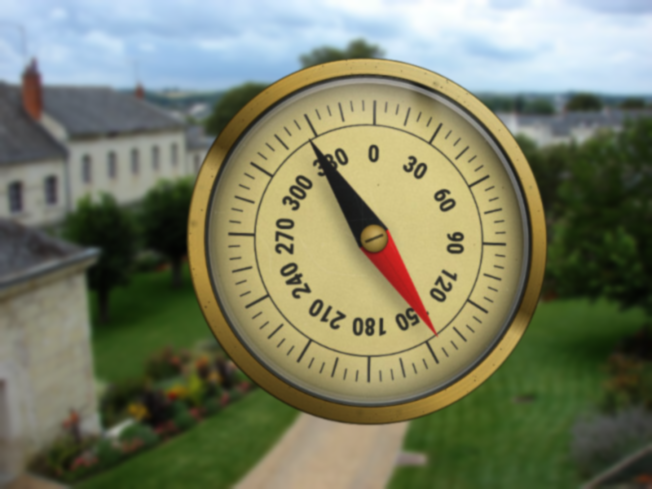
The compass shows 145 °
